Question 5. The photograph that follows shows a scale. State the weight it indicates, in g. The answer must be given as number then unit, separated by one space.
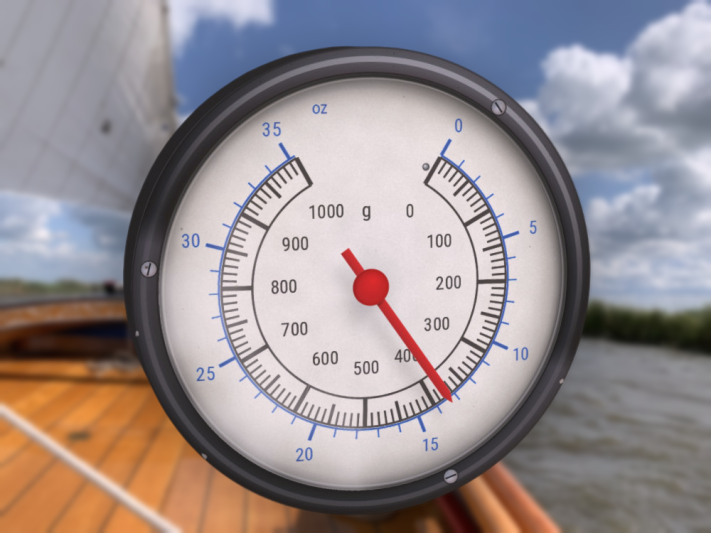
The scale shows 380 g
